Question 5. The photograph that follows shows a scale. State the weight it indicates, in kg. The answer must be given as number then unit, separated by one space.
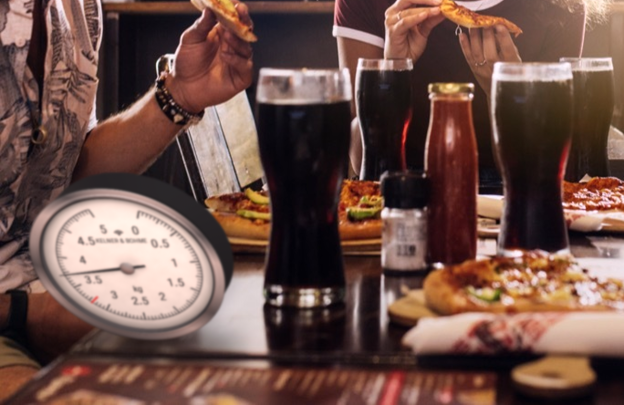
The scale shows 3.75 kg
